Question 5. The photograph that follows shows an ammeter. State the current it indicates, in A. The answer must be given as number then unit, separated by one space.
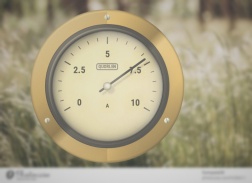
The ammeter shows 7.25 A
